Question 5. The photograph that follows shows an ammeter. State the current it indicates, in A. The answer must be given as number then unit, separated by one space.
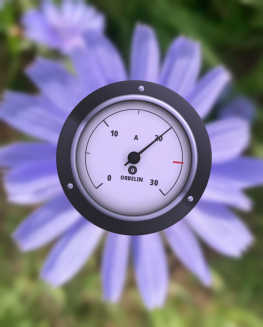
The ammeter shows 20 A
